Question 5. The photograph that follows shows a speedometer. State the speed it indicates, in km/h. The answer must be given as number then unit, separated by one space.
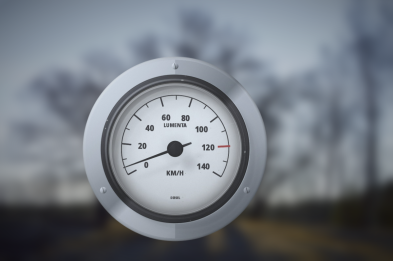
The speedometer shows 5 km/h
